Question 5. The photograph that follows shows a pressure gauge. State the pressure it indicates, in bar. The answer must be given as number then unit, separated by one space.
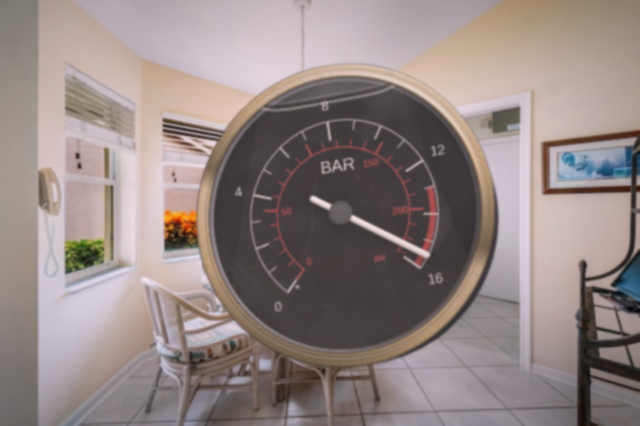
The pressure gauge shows 15.5 bar
